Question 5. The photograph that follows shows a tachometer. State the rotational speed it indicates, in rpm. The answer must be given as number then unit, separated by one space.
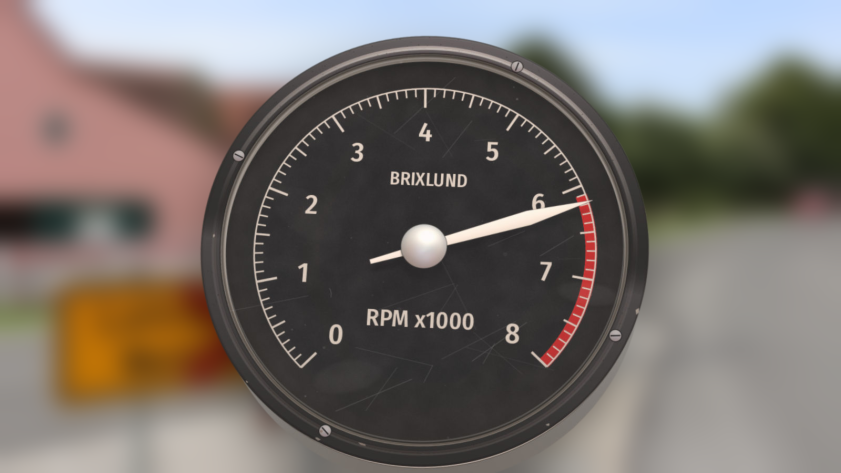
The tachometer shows 6200 rpm
